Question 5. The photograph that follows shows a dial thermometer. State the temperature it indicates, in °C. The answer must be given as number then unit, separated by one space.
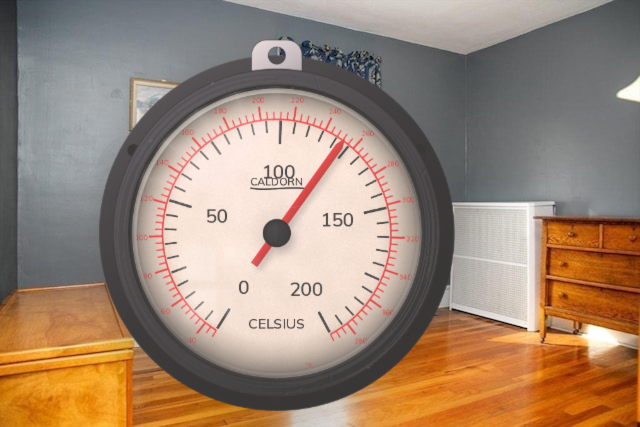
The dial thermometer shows 122.5 °C
